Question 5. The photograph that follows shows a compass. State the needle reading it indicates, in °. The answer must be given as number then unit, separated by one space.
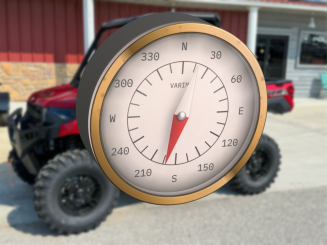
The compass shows 195 °
